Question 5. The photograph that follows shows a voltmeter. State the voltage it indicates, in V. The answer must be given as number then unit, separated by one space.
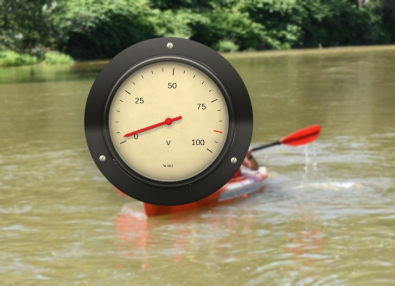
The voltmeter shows 2.5 V
